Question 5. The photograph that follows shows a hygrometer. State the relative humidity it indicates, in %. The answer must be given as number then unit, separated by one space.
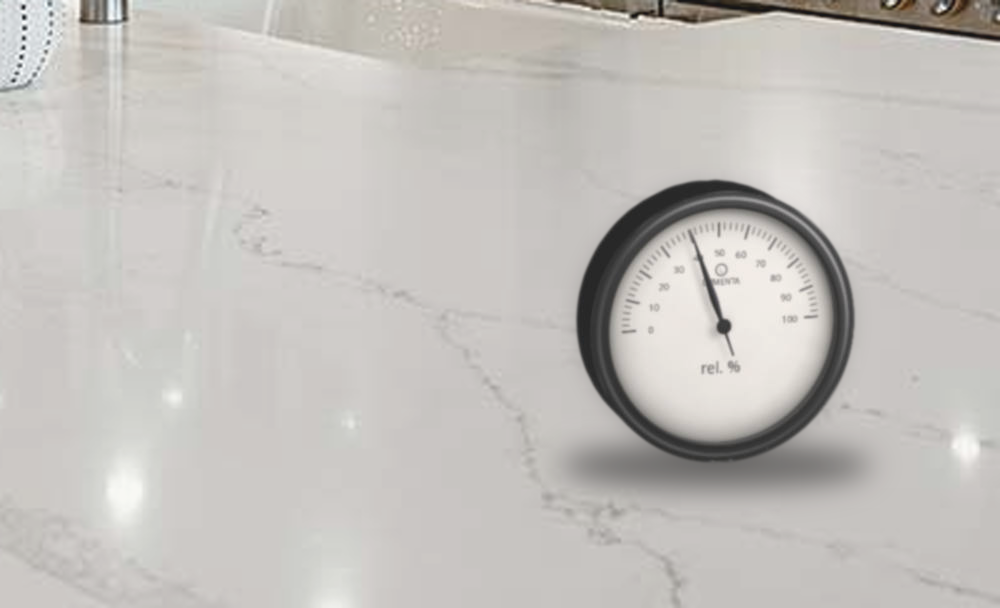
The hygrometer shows 40 %
